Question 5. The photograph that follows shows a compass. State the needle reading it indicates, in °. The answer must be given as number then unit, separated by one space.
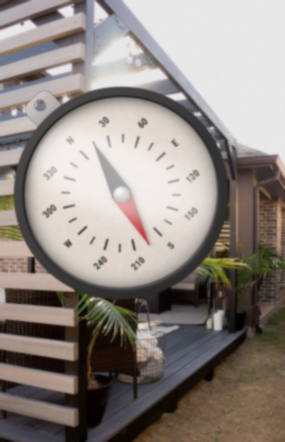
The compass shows 195 °
